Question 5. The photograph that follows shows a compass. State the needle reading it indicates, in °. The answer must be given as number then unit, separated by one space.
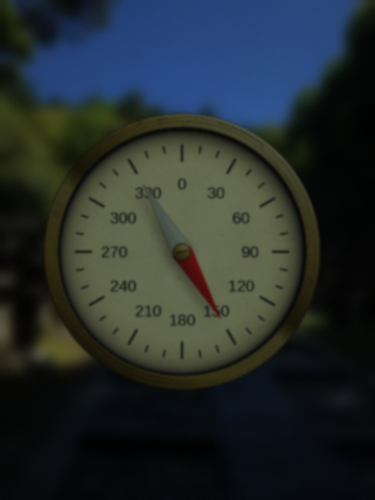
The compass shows 150 °
